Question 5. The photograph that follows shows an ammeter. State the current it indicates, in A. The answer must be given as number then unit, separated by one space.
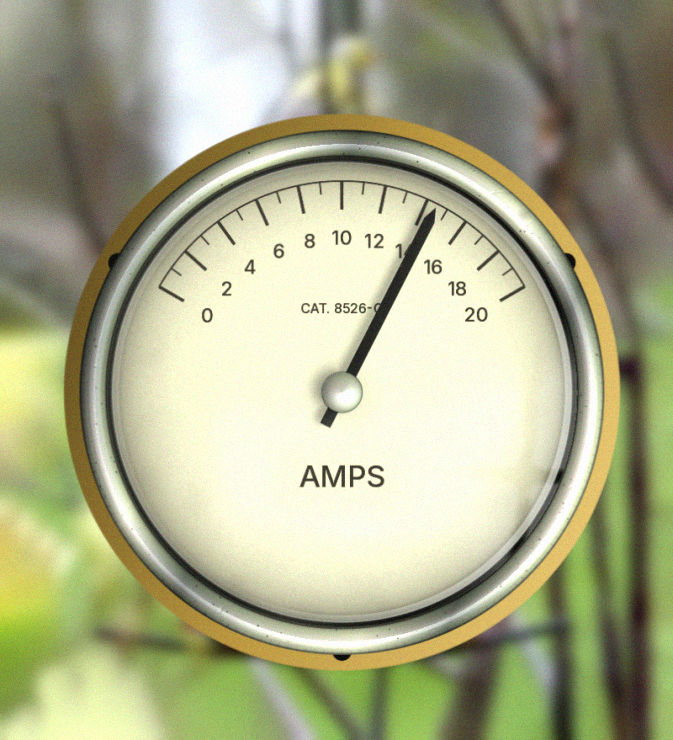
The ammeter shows 14.5 A
